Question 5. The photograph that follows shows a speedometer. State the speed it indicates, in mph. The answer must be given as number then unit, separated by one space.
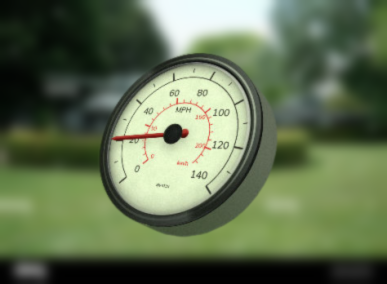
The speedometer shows 20 mph
